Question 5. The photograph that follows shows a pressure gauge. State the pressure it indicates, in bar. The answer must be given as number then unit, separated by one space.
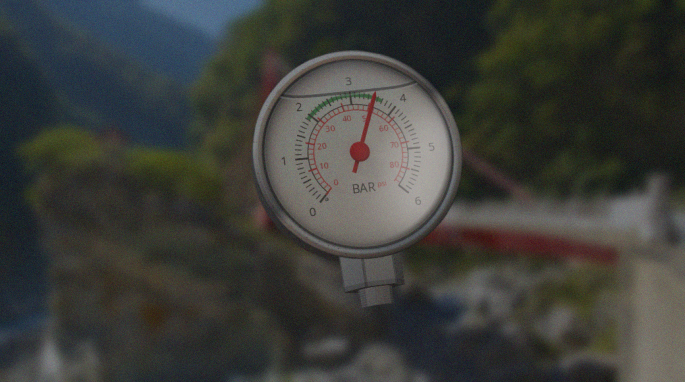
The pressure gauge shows 3.5 bar
